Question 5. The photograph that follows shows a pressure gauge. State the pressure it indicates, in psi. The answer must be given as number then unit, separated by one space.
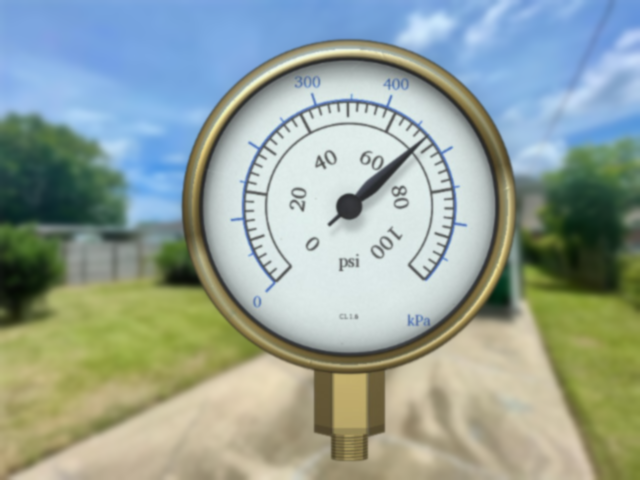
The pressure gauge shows 68 psi
